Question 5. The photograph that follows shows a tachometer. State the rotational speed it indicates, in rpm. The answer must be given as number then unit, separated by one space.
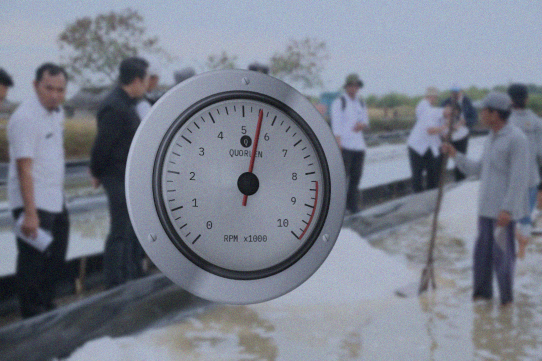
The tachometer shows 5500 rpm
